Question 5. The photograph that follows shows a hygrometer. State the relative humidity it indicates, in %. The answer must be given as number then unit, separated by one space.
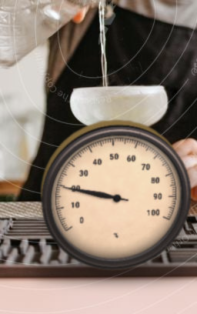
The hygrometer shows 20 %
